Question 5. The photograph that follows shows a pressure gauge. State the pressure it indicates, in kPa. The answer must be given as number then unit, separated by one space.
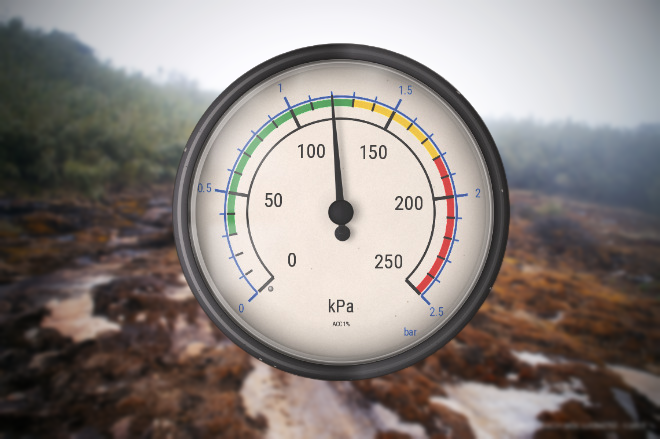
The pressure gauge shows 120 kPa
